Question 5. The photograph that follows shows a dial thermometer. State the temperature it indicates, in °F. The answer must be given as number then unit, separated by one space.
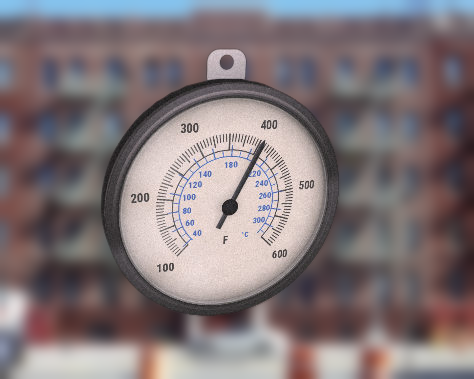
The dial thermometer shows 400 °F
